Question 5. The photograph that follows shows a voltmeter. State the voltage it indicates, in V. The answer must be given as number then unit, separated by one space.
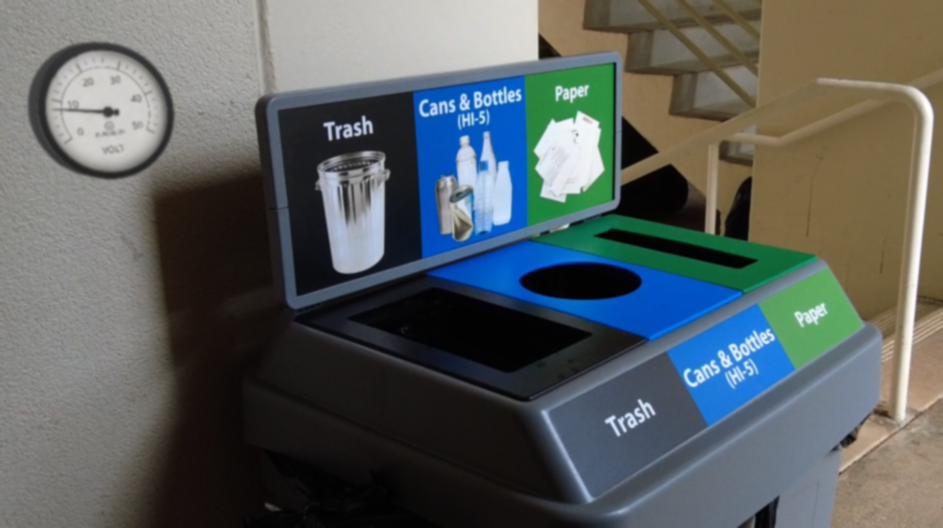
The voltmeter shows 8 V
